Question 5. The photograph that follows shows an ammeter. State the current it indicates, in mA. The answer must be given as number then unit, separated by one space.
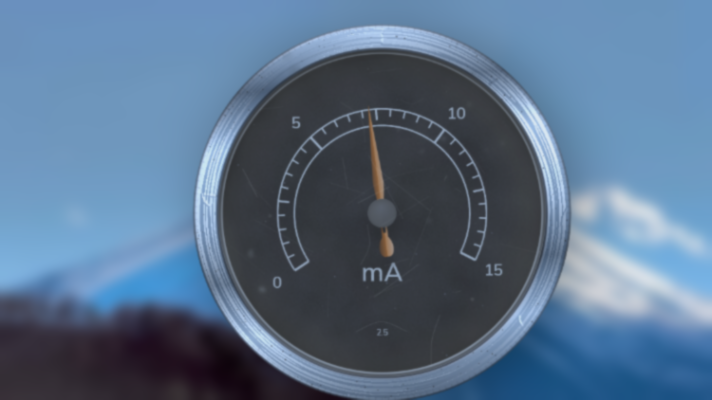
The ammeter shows 7.25 mA
